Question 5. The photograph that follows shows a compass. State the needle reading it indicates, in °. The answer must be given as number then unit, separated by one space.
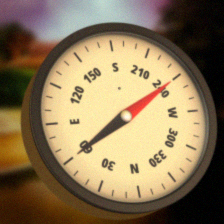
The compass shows 240 °
